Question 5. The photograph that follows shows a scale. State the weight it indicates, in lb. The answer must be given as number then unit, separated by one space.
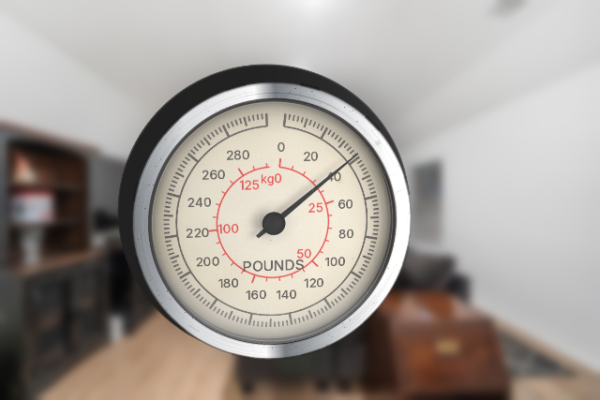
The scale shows 38 lb
